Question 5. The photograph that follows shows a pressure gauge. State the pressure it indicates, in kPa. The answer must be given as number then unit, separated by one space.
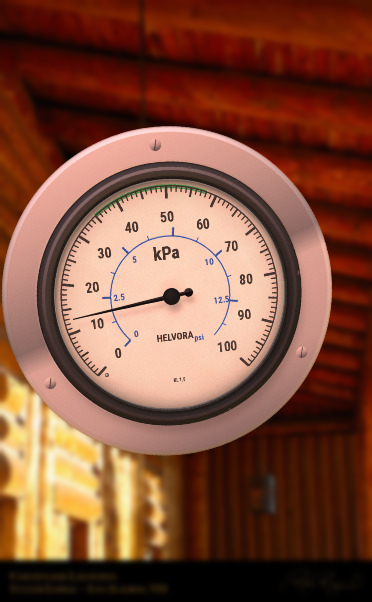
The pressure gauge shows 13 kPa
